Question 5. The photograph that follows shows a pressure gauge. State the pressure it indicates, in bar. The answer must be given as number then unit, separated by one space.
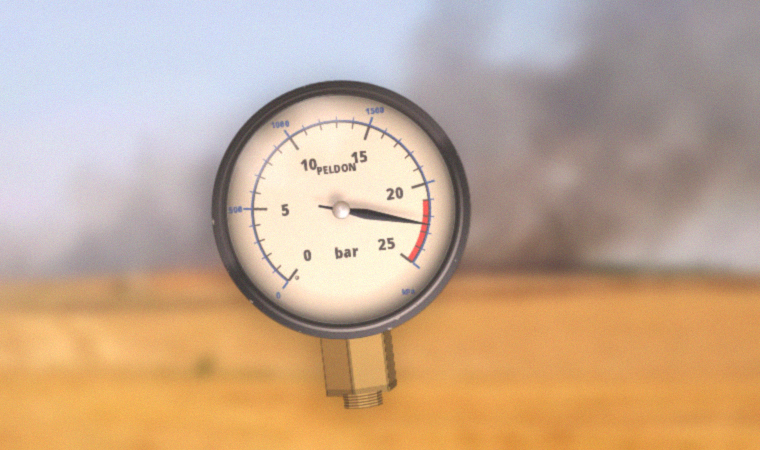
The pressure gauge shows 22.5 bar
